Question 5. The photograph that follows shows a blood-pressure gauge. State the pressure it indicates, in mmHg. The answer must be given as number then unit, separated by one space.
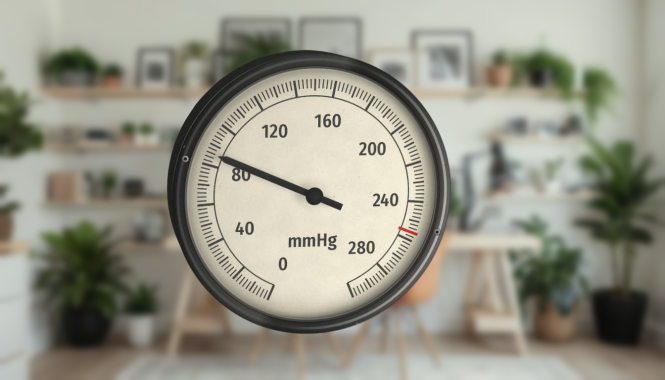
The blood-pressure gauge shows 86 mmHg
